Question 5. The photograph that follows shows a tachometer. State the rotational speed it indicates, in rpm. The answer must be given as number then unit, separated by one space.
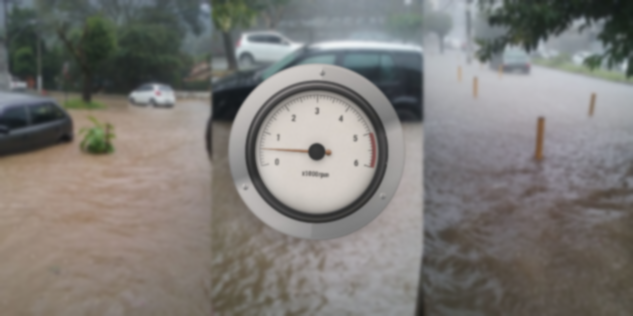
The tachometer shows 500 rpm
